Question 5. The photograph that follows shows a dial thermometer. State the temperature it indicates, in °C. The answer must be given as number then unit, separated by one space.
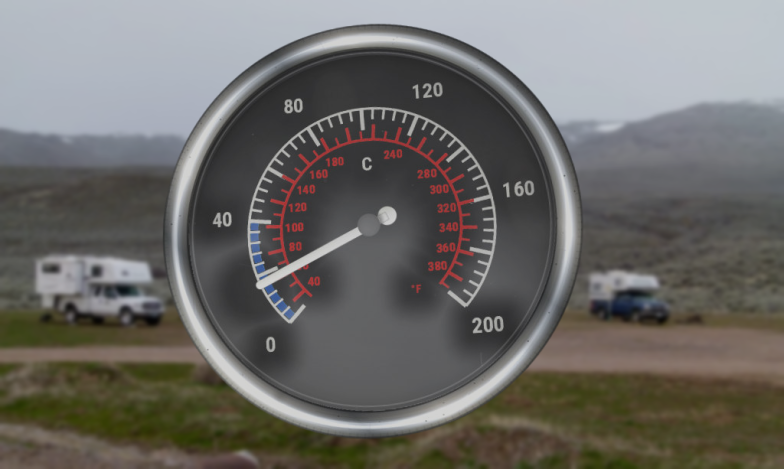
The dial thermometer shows 16 °C
